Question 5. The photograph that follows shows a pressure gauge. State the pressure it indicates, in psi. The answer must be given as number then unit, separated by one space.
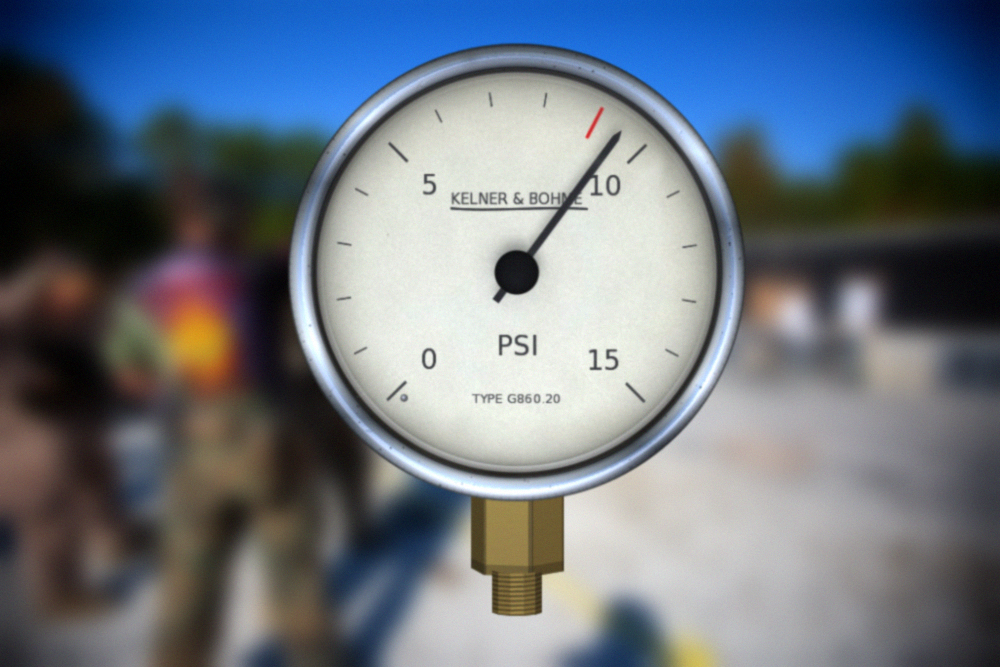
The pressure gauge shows 9.5 psi
